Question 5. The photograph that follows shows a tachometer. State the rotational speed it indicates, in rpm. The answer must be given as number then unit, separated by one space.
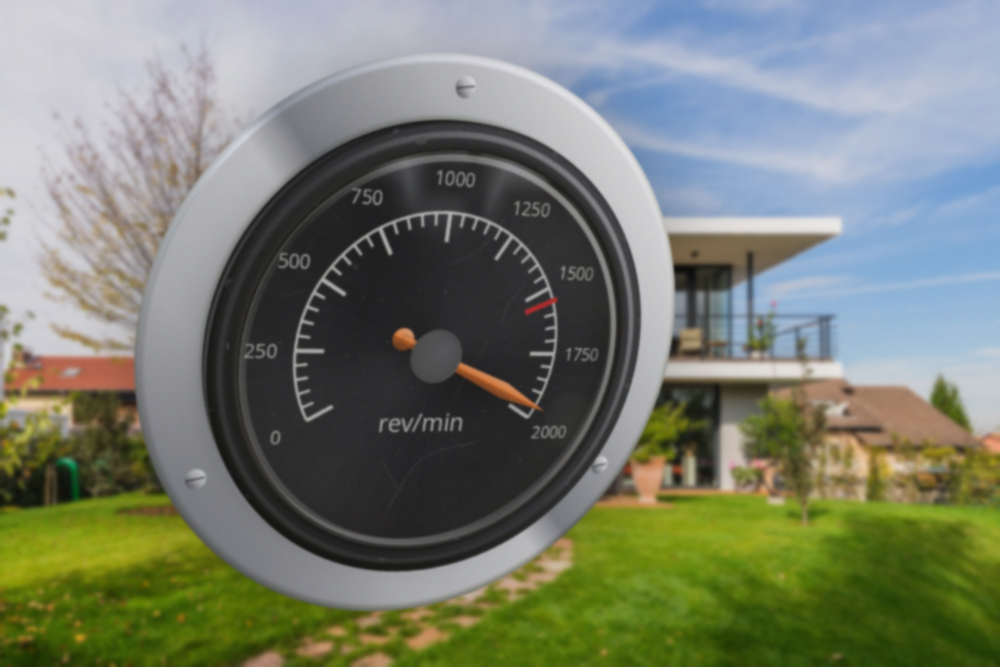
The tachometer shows 1950 rpm
